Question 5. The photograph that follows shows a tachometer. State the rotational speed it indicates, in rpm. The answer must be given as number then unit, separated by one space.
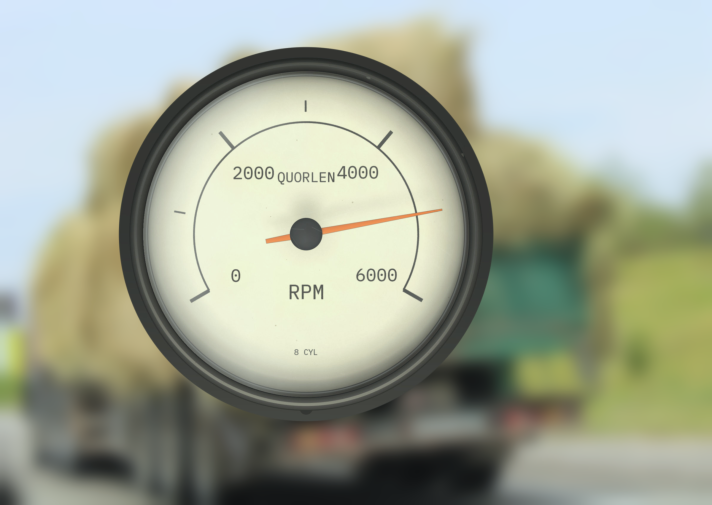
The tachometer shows 5000 rpm
